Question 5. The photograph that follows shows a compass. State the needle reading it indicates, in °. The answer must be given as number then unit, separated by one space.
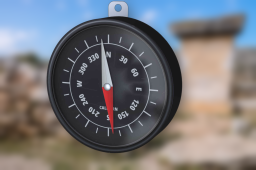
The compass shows 172.5 °
